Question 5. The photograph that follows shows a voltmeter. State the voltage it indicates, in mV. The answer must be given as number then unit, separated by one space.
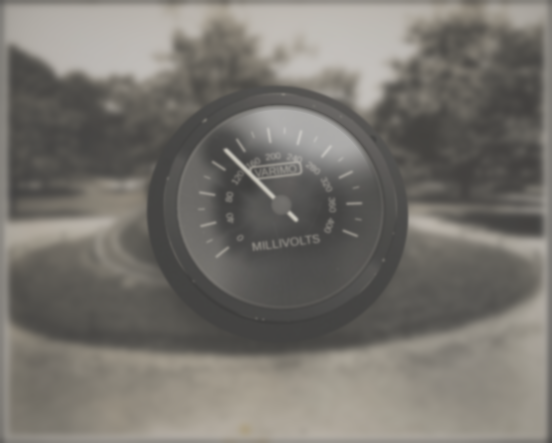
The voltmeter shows 140 mV
